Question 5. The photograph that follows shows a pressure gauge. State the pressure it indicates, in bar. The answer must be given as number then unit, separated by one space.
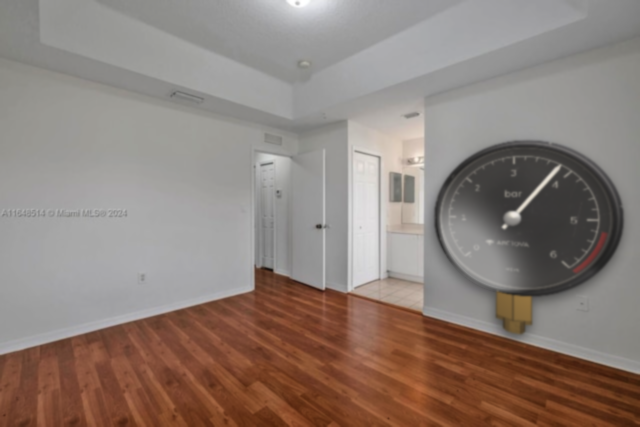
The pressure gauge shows 3.8 bar
